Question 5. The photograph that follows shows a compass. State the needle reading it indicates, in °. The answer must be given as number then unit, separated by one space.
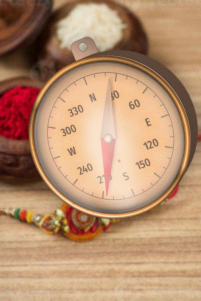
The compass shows 205 °
